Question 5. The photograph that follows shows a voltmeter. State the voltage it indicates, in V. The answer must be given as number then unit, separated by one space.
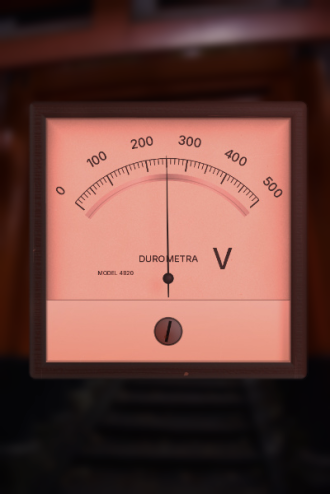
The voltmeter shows 250 V
